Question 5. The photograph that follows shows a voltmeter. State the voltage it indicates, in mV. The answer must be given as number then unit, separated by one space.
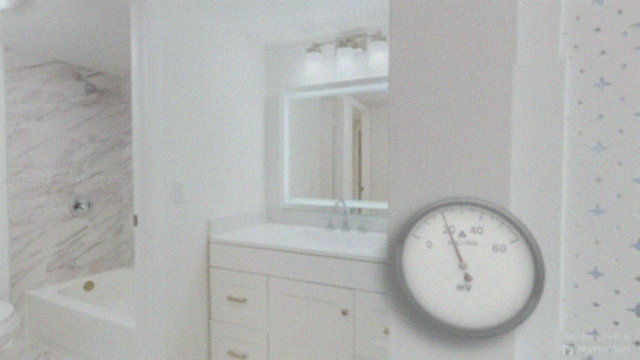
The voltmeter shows 20 mV
